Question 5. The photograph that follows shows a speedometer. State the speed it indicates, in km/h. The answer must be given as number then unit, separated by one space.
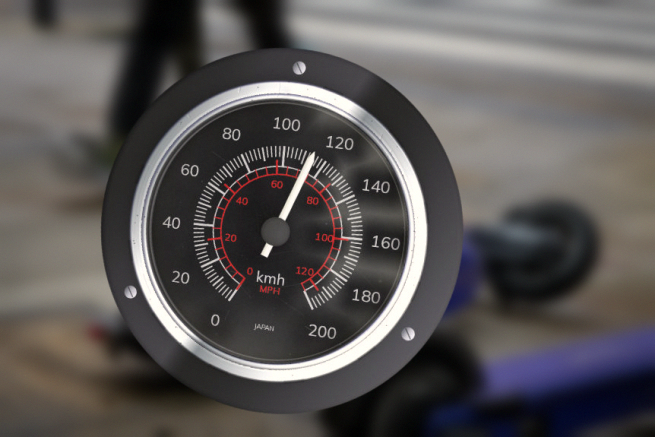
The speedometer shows 114 km/h
